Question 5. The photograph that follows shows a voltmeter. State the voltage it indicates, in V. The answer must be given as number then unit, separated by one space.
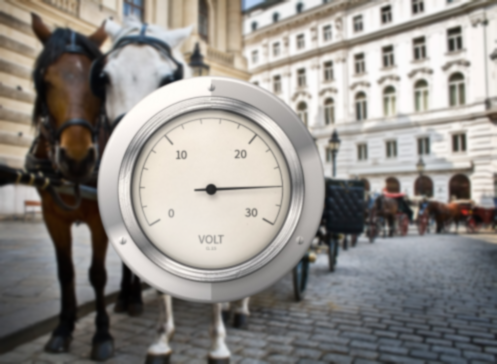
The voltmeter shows 26 V
